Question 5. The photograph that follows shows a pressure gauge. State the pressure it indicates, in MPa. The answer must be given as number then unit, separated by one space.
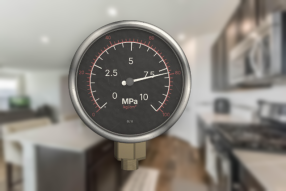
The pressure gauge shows 7.75 MPa
